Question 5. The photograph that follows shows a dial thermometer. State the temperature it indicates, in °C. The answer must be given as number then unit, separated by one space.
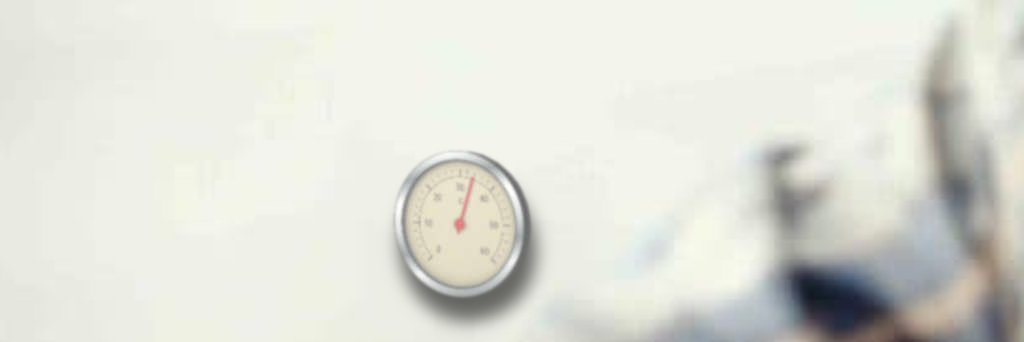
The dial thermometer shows 34 °C
